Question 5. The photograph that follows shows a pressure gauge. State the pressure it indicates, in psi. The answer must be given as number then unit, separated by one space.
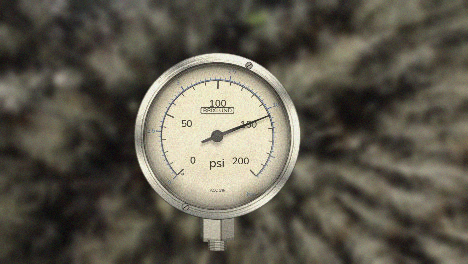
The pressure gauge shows 150 psi
